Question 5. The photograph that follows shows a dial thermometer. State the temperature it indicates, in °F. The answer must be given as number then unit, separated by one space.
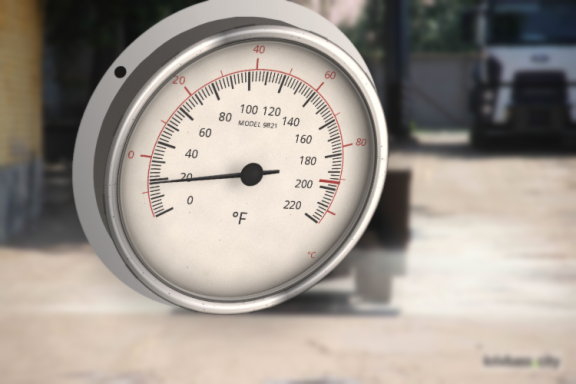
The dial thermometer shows 20 °F
